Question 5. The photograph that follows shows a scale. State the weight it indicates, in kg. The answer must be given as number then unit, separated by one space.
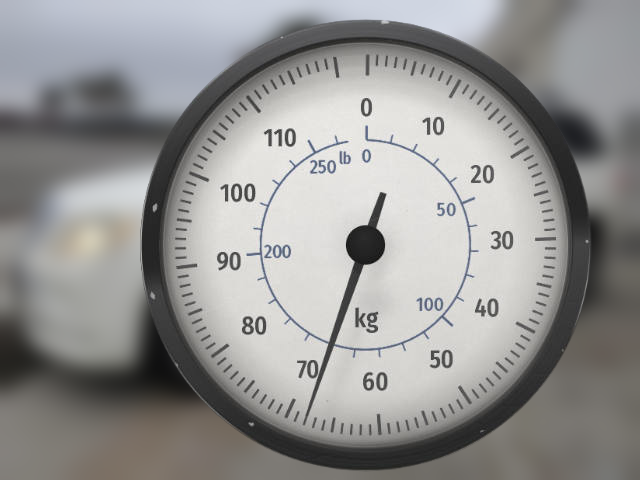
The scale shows 68 kg
